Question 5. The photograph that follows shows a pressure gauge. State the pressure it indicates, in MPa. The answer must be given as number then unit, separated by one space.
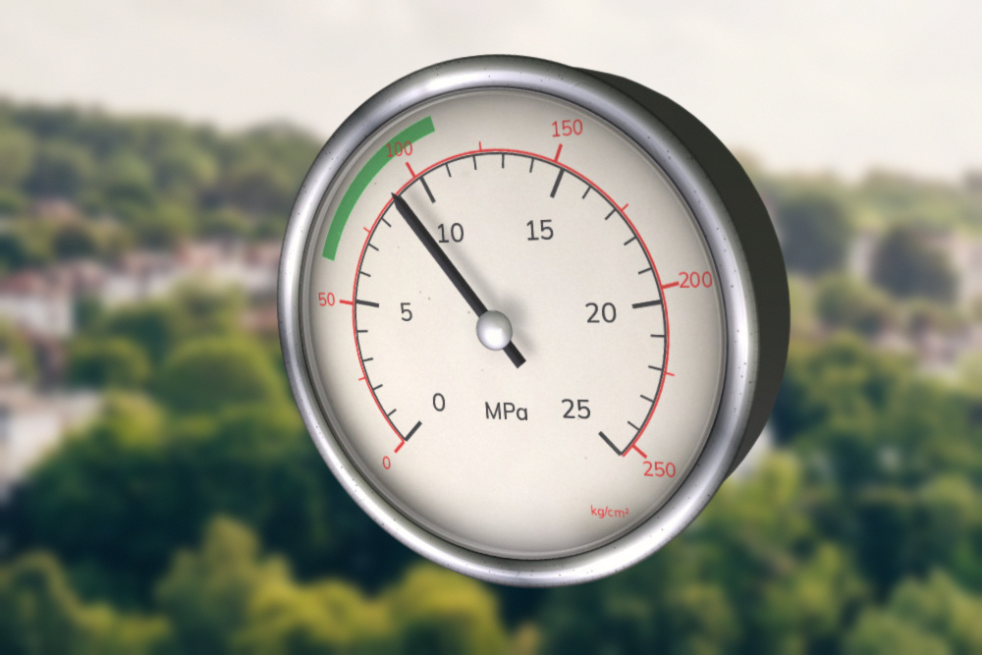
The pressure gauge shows 9 MPa
